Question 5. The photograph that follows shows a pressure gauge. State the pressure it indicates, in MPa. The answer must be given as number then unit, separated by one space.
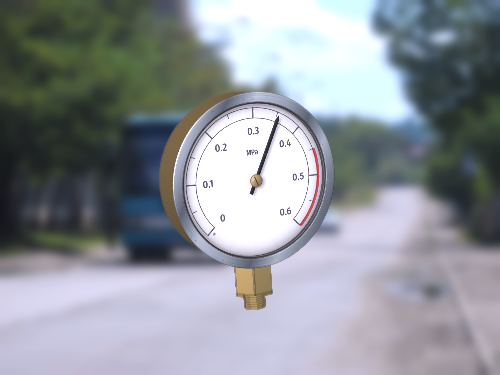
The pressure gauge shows 0.35 MPa
